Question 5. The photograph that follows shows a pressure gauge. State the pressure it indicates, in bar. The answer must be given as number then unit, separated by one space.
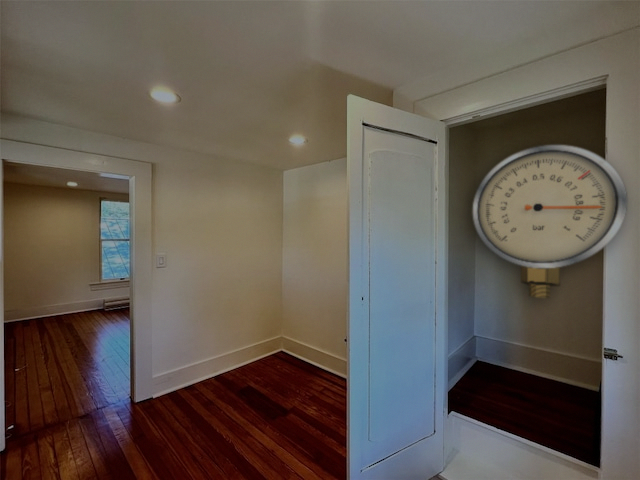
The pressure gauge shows 0.85 bar
